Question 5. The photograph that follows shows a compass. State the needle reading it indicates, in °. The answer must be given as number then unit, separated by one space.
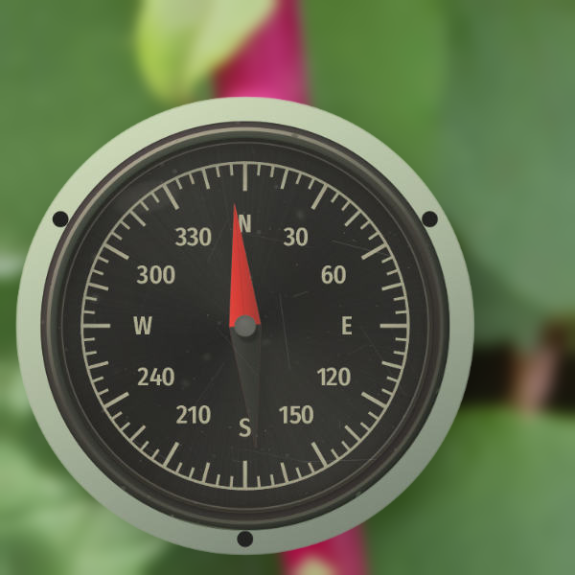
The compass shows 355 °
